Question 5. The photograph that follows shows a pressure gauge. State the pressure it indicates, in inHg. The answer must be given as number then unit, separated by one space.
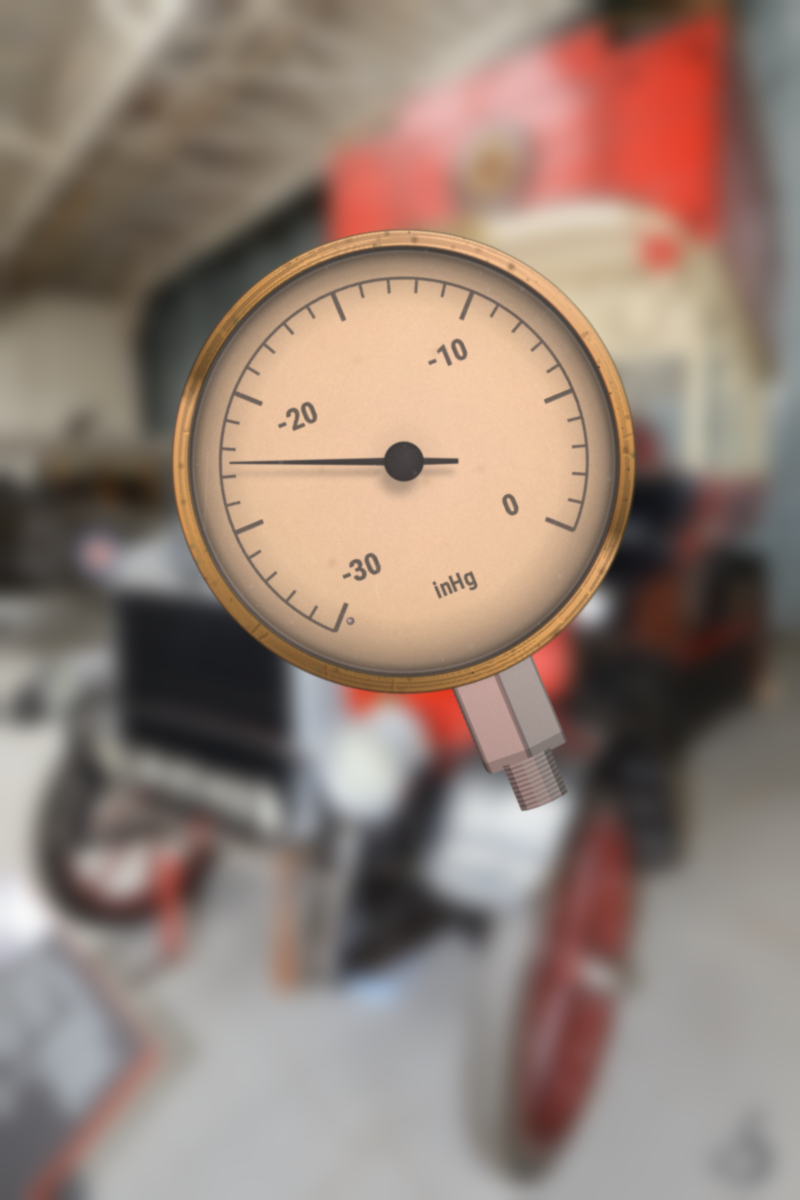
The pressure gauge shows -22.5 inHg
